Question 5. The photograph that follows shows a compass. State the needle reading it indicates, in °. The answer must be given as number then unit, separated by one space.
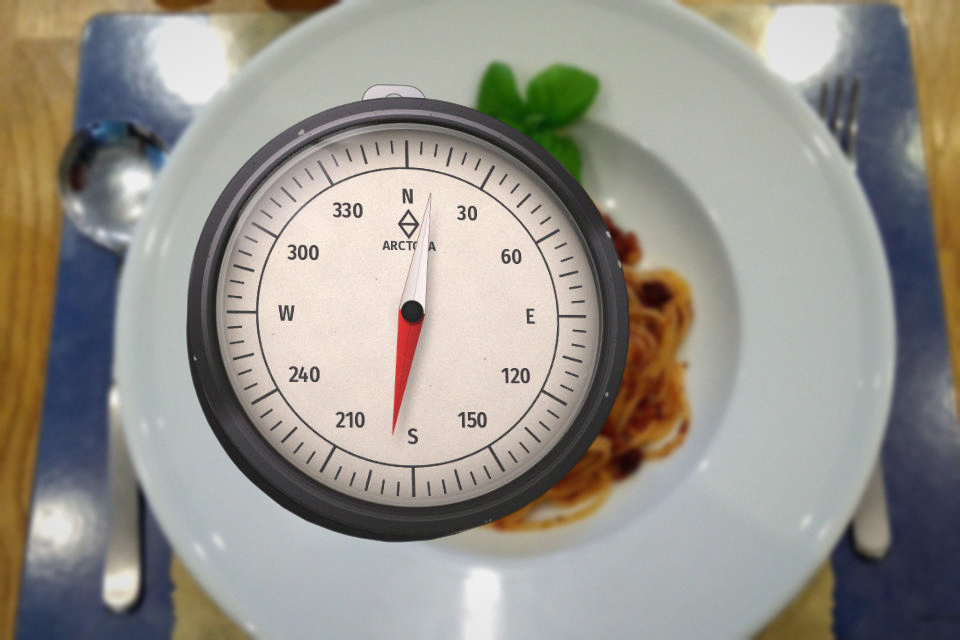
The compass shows 190 °
